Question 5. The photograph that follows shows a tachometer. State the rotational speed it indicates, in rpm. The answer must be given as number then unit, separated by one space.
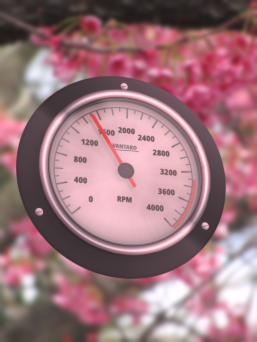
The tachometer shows 1500 rpm
